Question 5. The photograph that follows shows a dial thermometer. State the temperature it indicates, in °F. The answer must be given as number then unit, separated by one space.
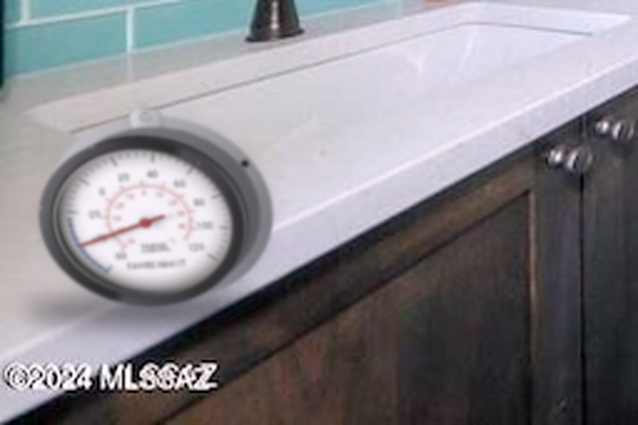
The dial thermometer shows -40 °F
